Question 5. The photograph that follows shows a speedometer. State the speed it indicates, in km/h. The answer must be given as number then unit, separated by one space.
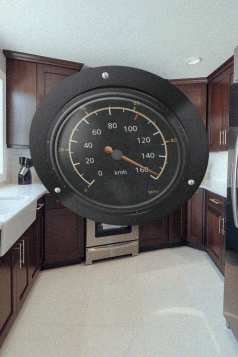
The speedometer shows 155 km/h
